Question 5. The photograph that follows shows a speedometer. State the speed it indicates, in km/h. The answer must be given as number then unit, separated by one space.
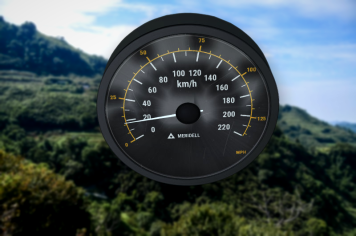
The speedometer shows 20 km/h
